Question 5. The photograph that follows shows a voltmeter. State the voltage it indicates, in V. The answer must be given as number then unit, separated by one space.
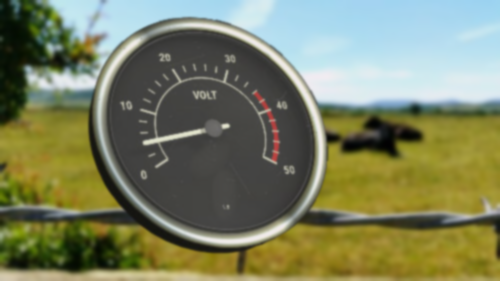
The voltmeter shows 4 V
